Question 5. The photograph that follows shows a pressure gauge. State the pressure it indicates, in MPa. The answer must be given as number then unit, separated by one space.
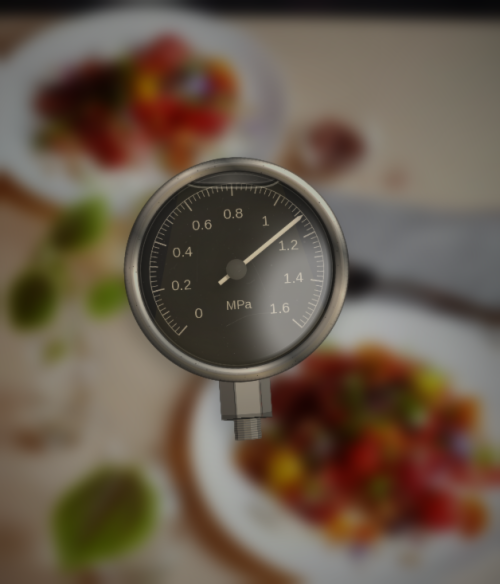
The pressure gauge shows 1.12 MPa
